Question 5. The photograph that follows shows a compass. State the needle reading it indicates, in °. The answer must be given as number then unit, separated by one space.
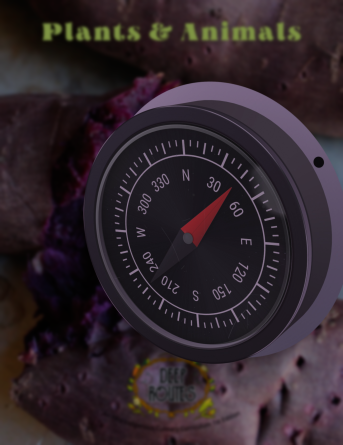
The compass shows 45 °
